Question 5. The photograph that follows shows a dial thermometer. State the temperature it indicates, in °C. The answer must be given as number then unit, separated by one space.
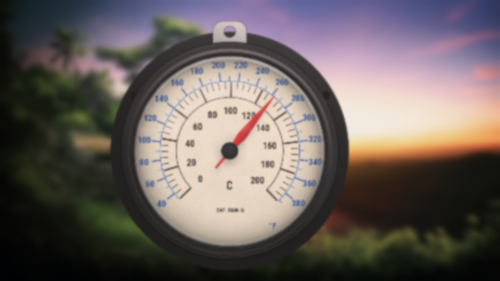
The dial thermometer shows 128 °C
